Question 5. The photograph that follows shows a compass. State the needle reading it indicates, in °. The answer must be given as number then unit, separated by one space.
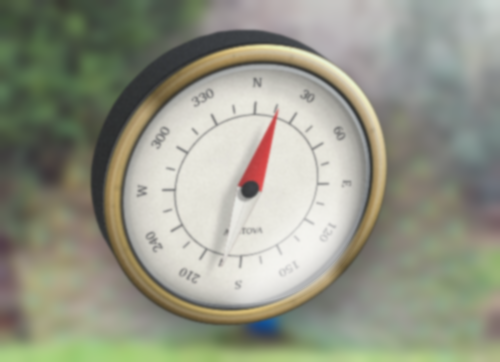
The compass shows 15 °
